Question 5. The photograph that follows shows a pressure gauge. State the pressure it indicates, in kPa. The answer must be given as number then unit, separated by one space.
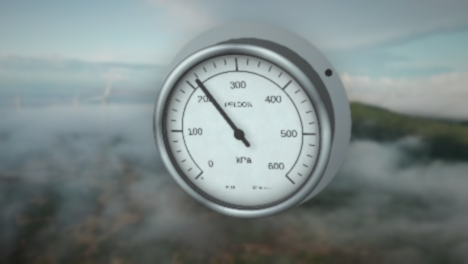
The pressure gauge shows 220 kPa
